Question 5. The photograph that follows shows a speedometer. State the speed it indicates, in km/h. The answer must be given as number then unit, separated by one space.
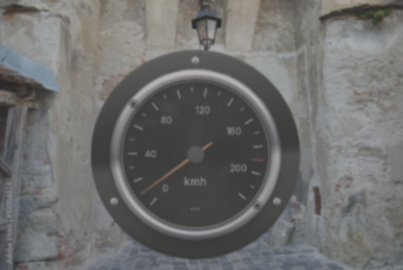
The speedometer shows 10 km/h
